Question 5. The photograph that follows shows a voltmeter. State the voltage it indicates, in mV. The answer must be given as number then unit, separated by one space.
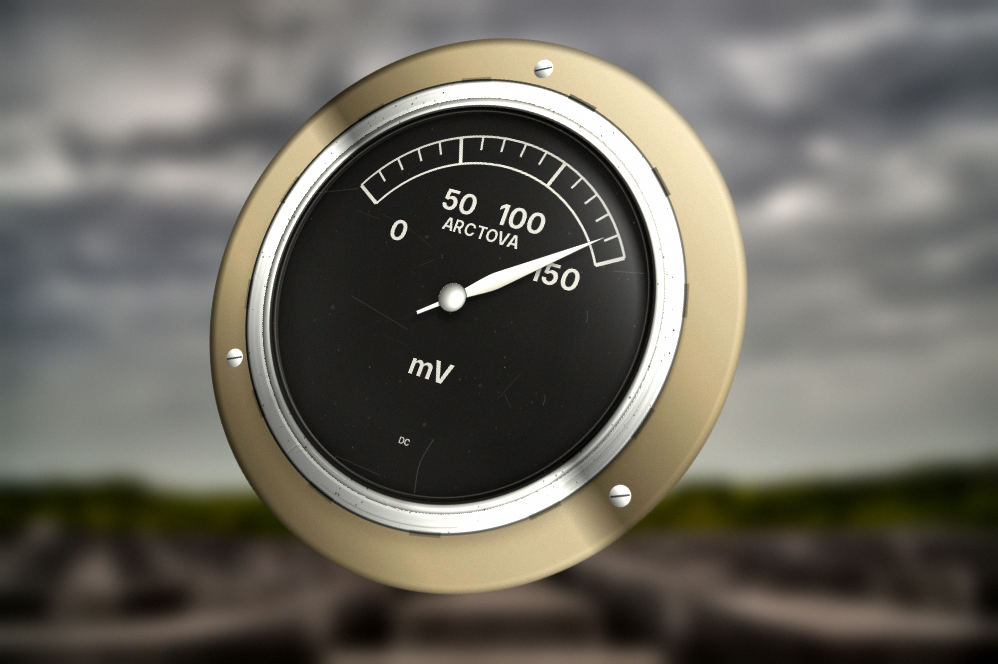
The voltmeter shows 140 mV
